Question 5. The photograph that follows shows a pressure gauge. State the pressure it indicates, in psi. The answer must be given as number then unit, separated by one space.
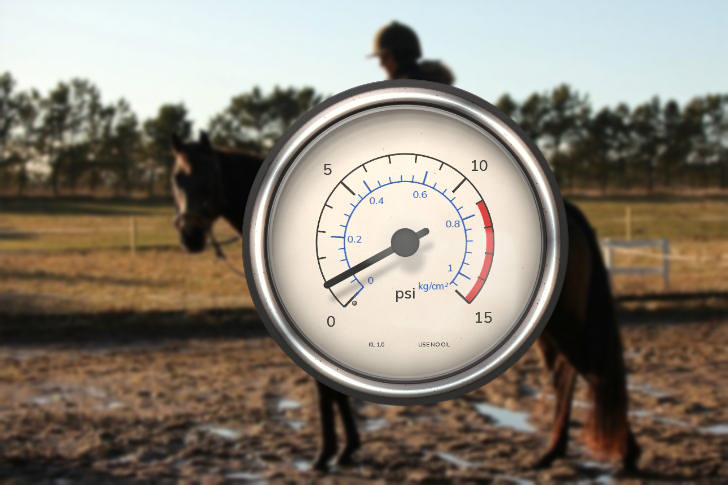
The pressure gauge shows 1 psi
